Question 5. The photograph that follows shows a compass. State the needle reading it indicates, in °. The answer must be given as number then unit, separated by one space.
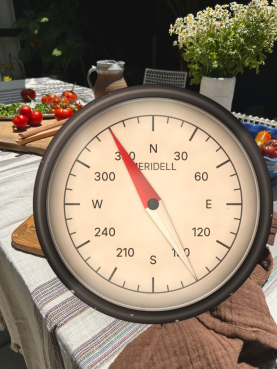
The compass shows 330 °
